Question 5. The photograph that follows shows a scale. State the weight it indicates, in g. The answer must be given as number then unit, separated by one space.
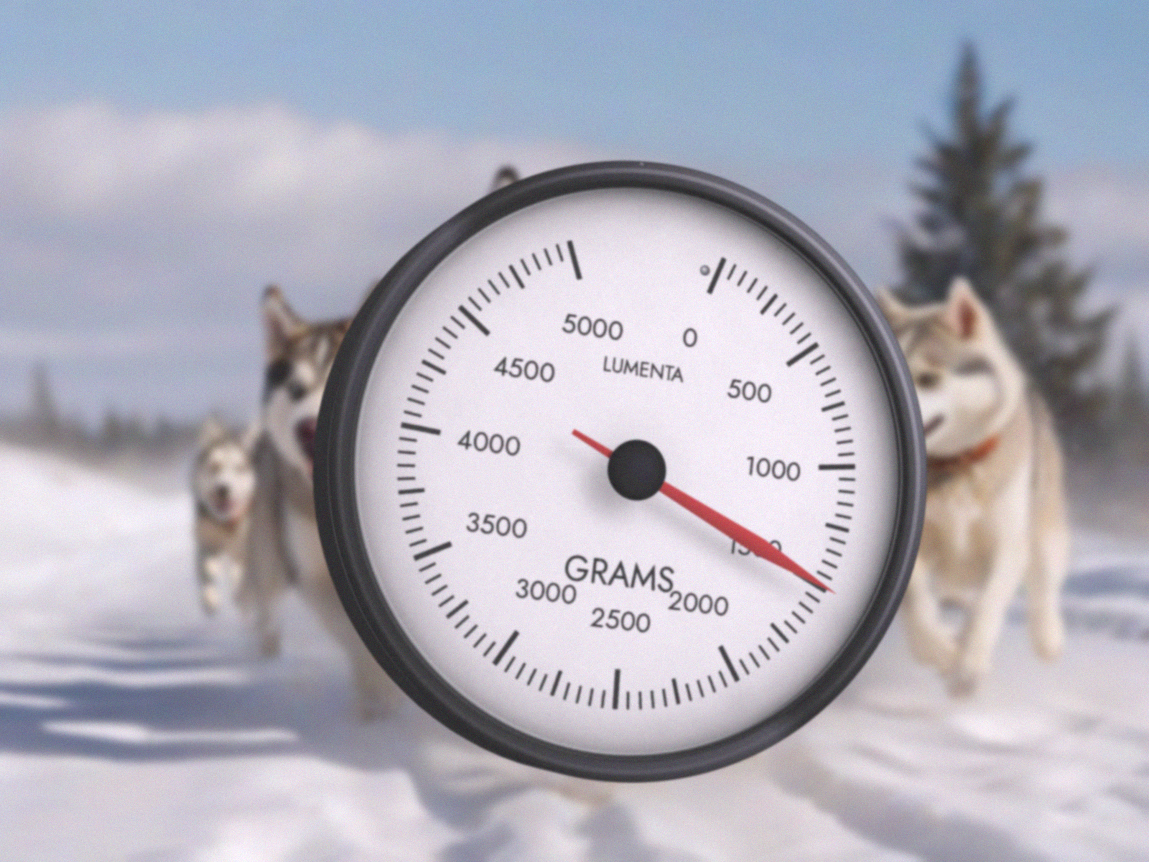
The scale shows 1500 g
